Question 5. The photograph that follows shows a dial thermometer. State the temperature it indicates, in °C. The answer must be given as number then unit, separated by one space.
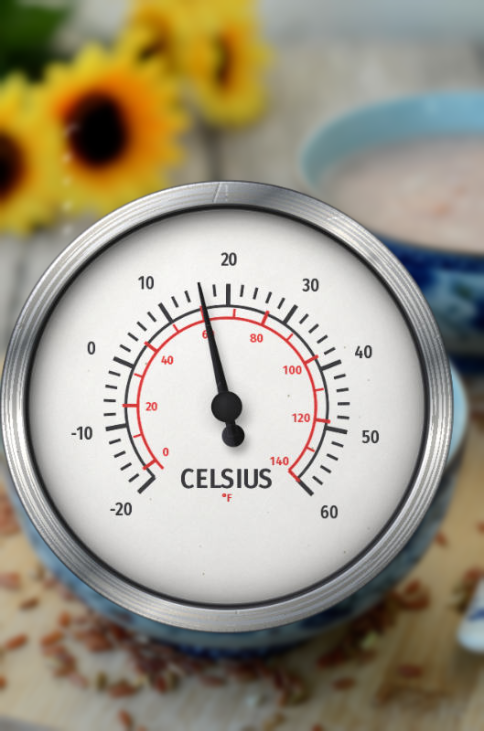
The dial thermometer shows 16 °C
